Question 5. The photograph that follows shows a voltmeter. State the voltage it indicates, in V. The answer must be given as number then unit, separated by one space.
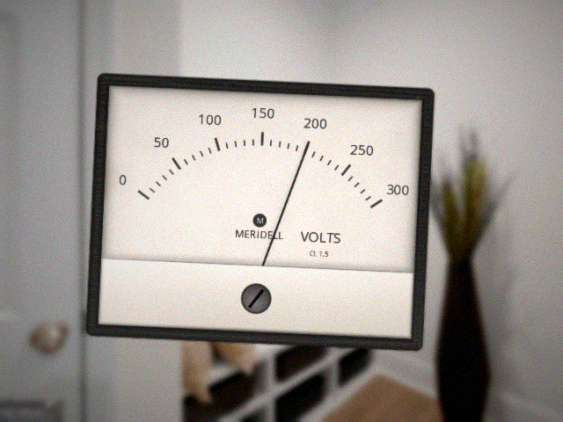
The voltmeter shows 200 V
